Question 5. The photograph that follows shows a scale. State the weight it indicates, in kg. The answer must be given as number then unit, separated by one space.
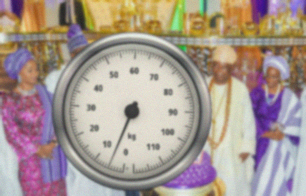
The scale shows 5 kg
